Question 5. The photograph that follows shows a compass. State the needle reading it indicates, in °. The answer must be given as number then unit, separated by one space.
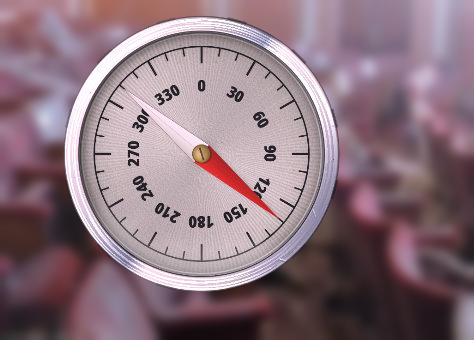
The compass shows 130 °
